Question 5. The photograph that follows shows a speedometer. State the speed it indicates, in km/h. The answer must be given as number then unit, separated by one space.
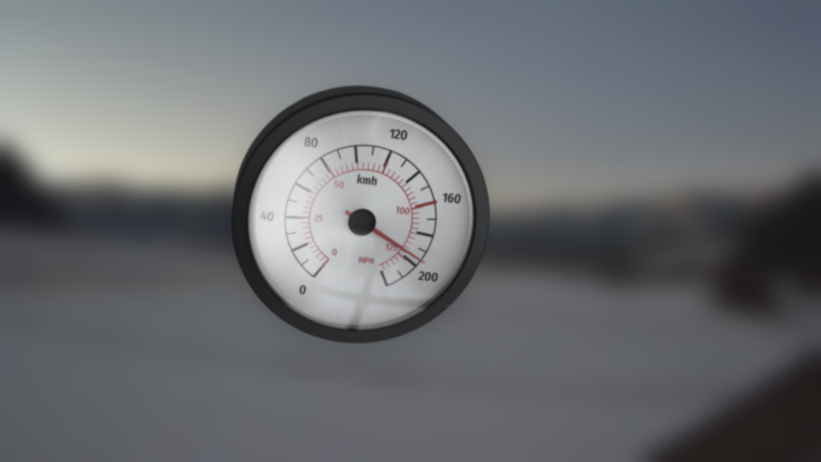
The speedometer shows 195 km/h
